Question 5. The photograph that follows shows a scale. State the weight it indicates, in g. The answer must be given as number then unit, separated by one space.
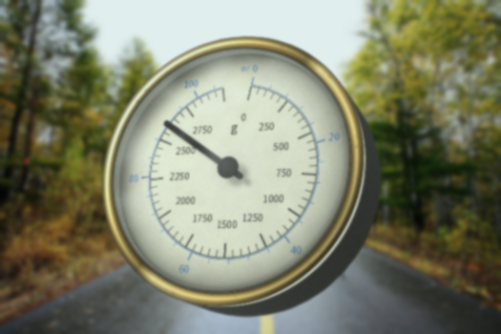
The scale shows 2600 g
